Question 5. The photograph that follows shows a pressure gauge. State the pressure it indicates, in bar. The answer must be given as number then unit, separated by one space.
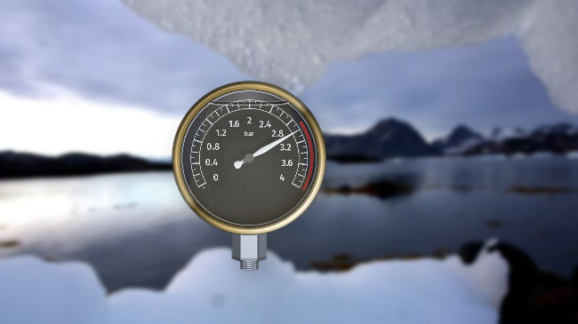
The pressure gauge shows 3 bar
